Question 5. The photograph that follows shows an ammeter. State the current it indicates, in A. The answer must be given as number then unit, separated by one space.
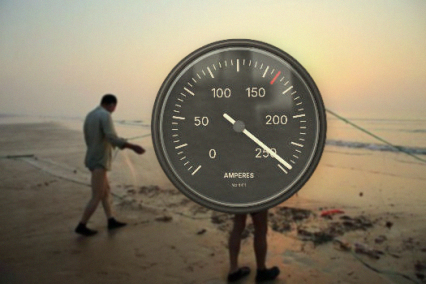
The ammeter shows 245 A
